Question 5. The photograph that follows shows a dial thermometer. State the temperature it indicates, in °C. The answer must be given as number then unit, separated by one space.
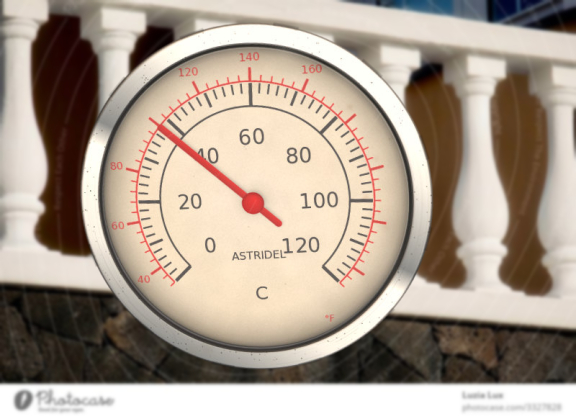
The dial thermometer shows 38 °C
